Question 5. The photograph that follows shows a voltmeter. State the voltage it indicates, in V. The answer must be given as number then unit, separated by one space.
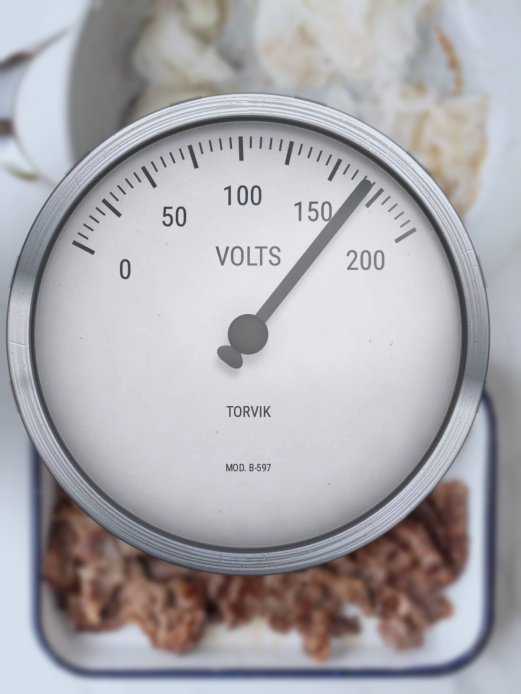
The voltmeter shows 167.5 V
